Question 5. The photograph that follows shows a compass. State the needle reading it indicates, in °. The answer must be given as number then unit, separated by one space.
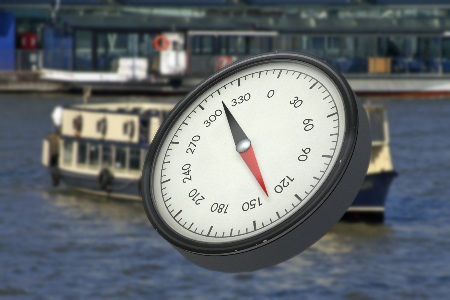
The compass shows 135 °
